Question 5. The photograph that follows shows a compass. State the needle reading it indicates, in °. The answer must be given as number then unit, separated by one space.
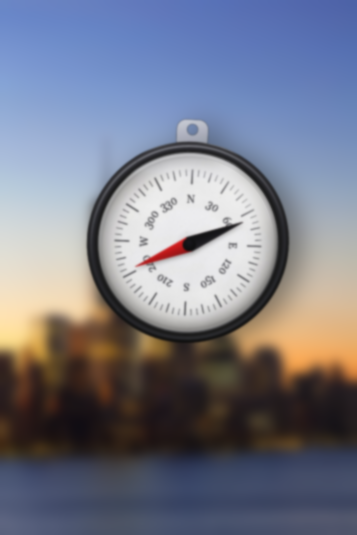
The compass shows 245 °
